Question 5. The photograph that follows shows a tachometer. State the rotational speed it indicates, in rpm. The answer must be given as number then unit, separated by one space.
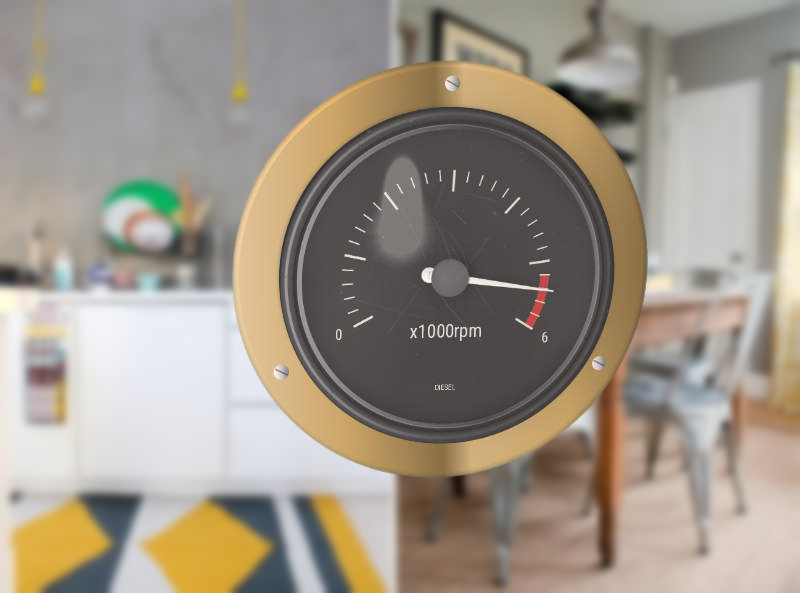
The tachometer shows 5400 rpm
